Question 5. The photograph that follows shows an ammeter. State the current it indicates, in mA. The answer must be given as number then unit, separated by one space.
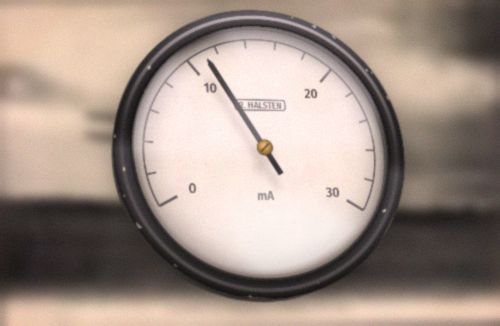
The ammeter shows 11 mA
